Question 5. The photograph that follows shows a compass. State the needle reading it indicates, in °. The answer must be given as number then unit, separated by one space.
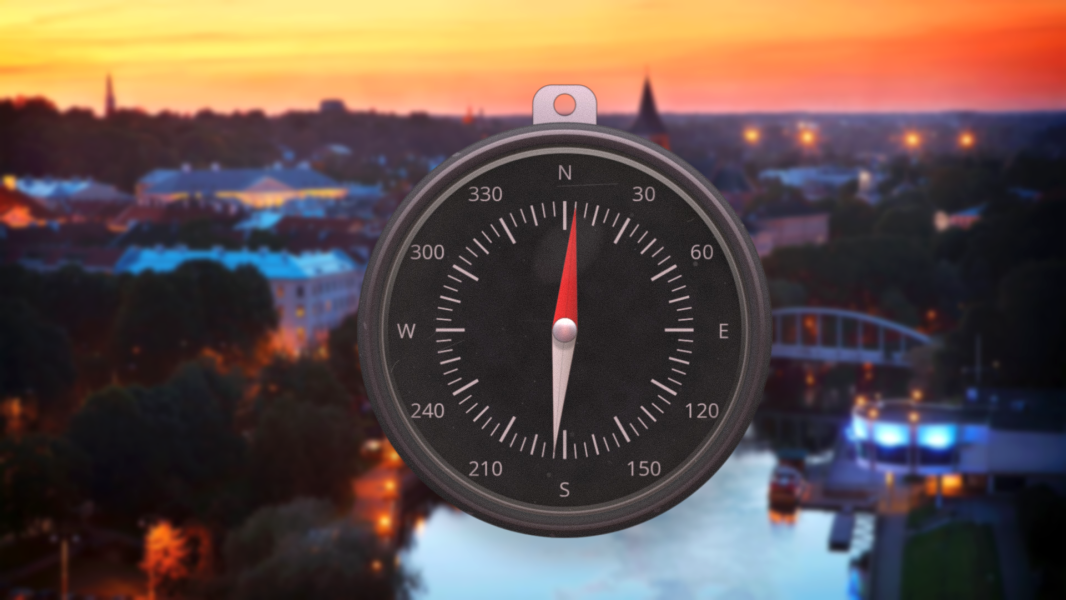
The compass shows 5 °
